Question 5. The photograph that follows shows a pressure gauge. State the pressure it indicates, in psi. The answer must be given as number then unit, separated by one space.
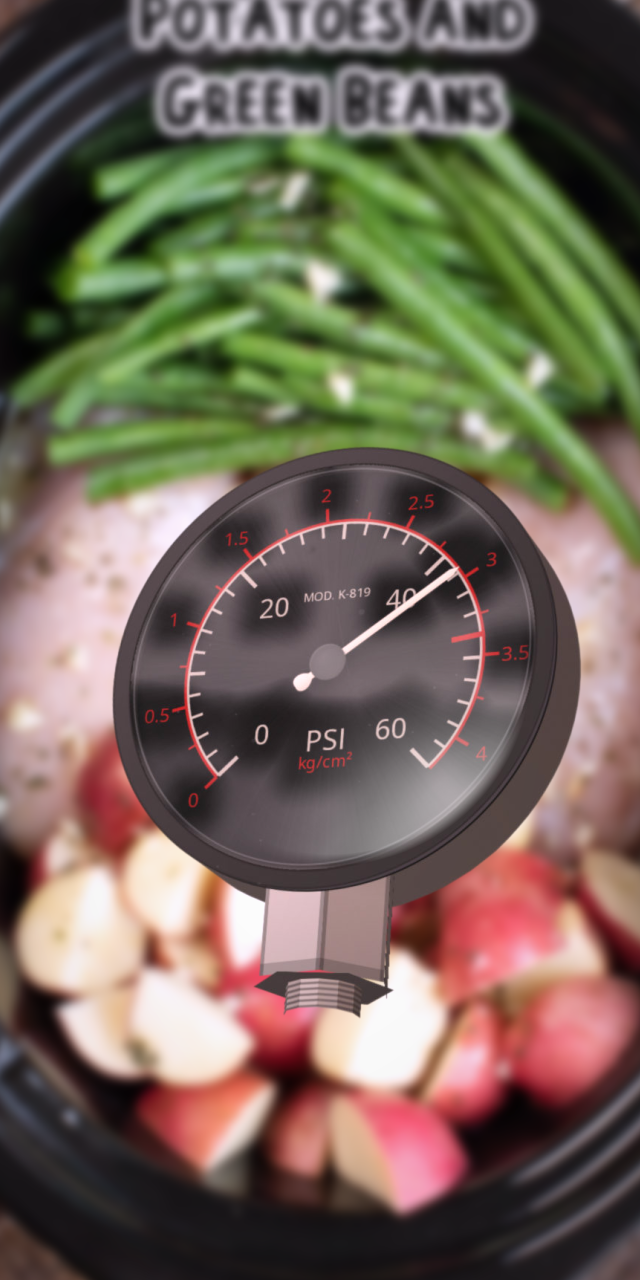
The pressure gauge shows 42 psi
